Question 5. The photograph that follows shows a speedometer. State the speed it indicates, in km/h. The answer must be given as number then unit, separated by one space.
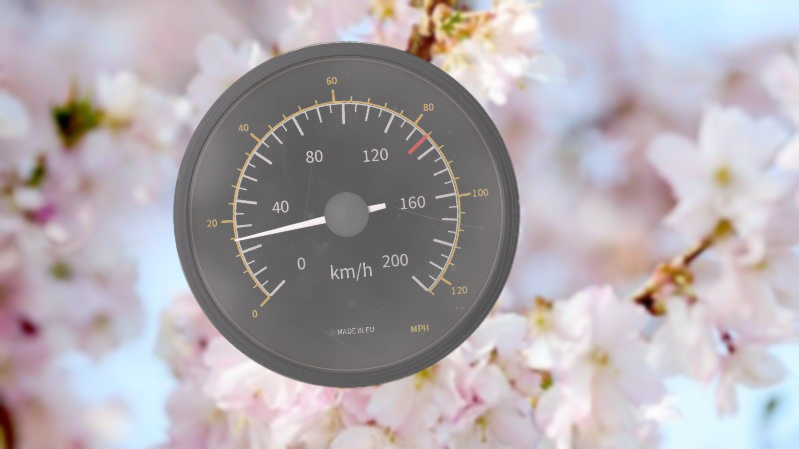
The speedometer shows 25 km/h
